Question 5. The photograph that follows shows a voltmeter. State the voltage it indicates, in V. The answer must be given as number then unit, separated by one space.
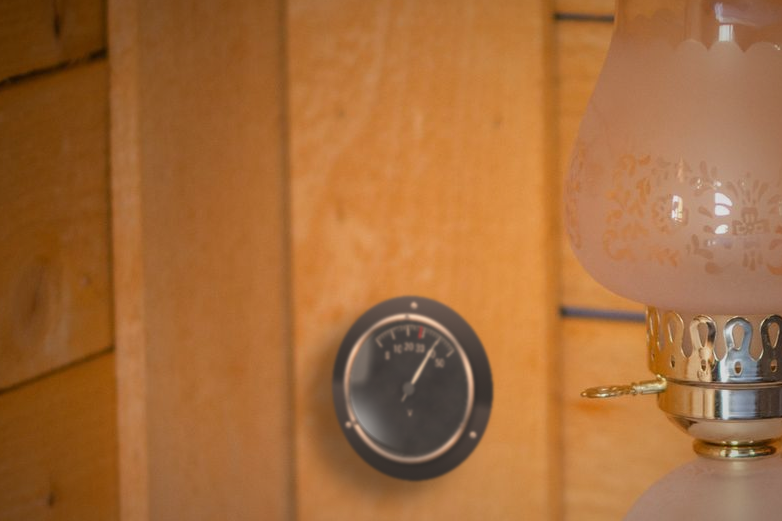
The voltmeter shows 40 V
